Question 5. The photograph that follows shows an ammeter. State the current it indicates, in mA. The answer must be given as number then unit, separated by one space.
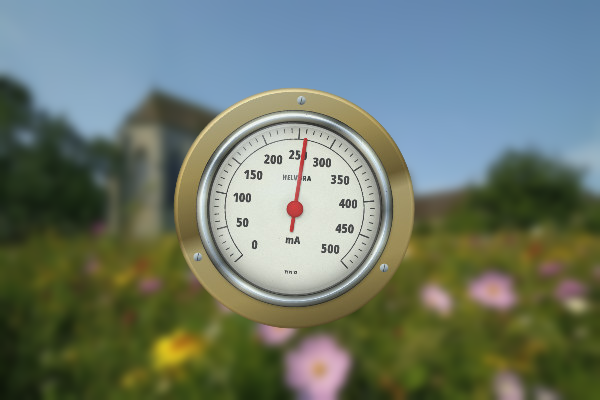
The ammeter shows 260 mA
